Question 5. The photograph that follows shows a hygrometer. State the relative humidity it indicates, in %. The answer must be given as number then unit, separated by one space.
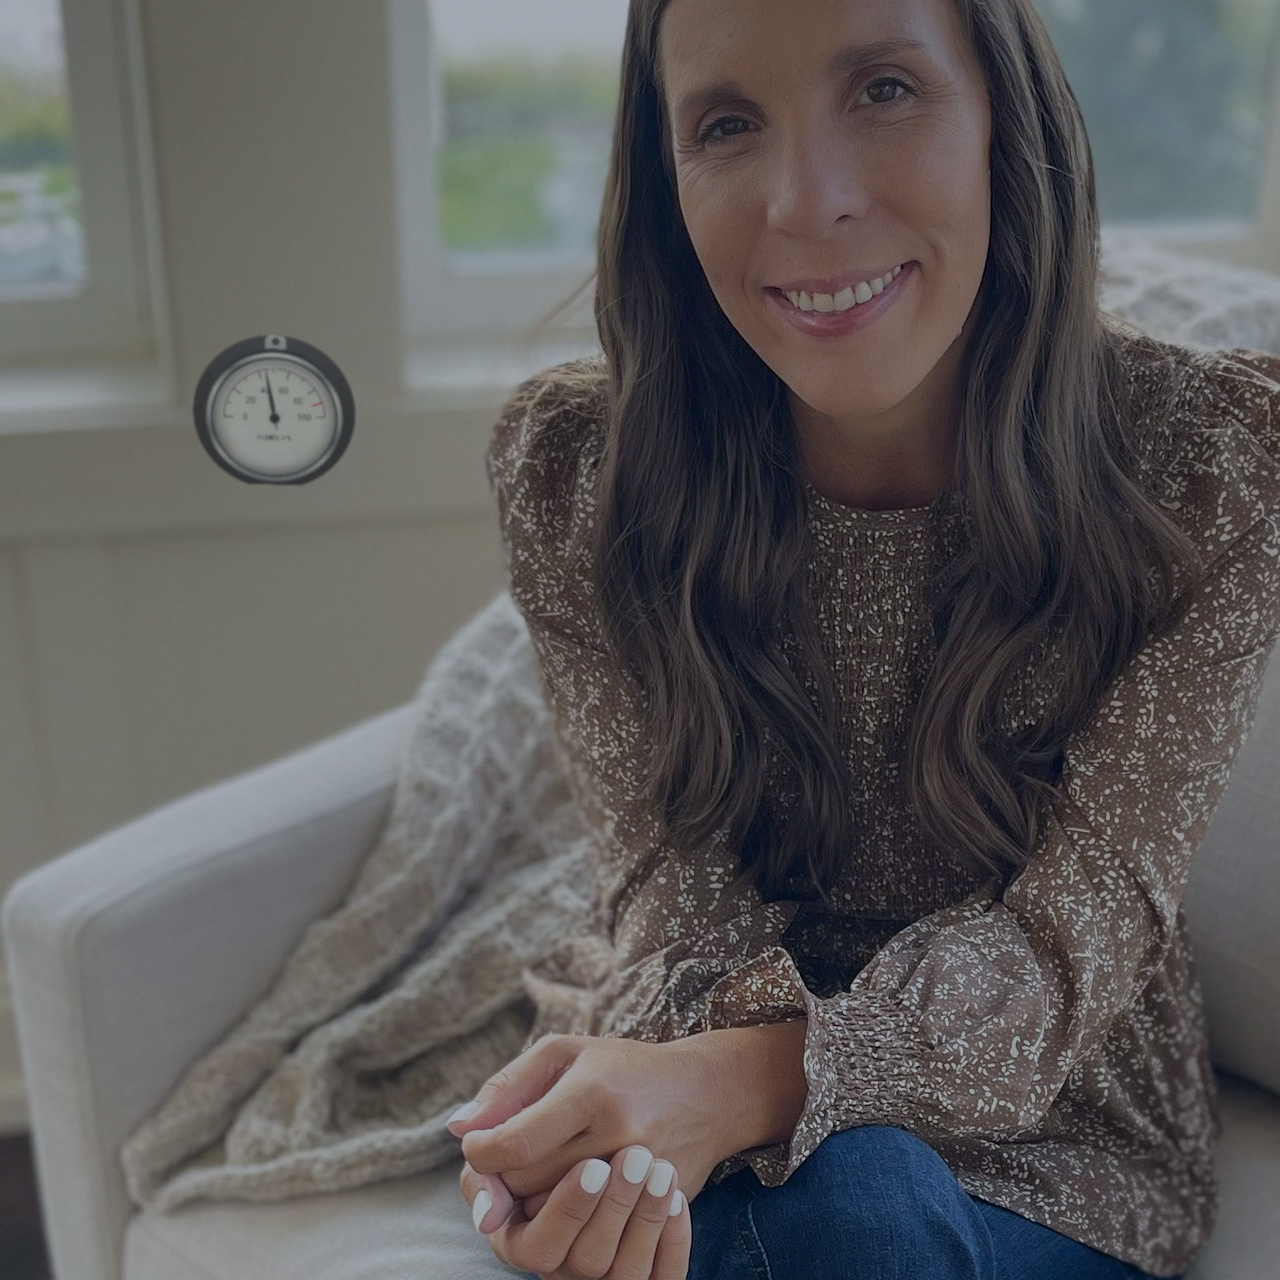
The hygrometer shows 45 %
